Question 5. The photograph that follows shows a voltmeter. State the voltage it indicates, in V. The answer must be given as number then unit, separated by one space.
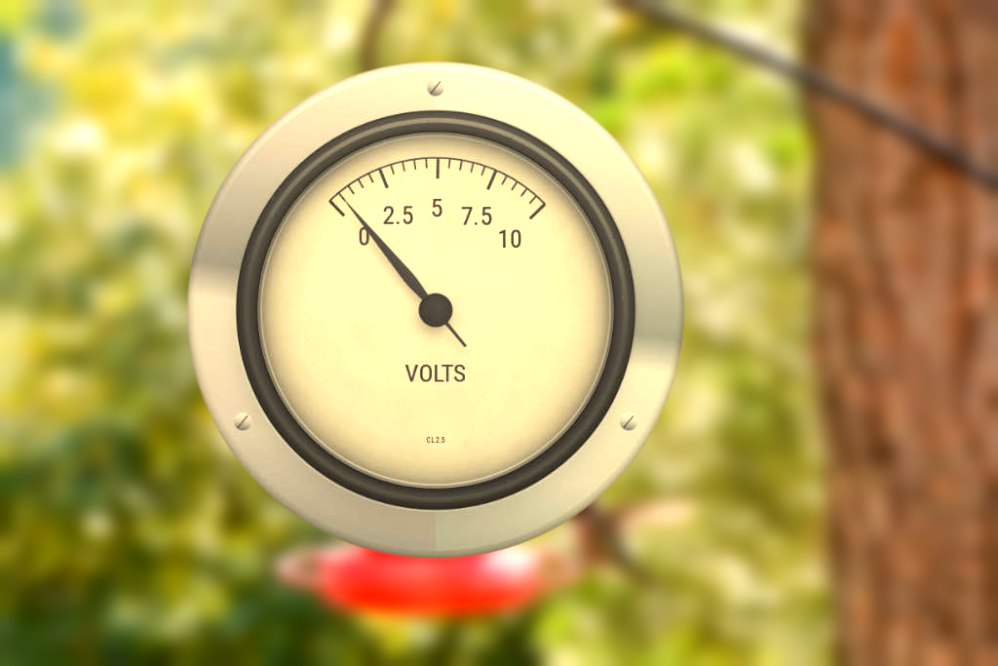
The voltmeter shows 0.5 V
